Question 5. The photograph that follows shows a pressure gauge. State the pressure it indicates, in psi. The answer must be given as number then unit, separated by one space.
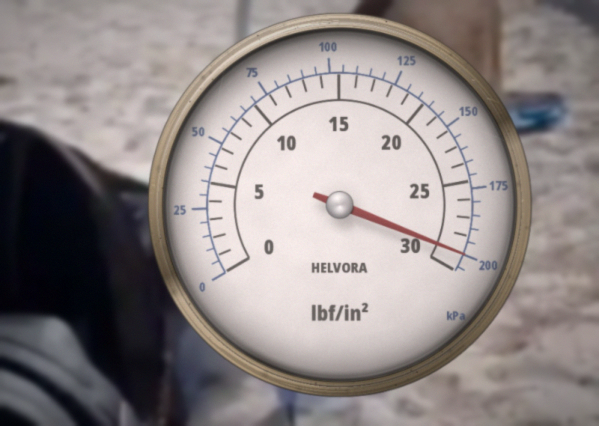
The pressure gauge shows 29 psi
